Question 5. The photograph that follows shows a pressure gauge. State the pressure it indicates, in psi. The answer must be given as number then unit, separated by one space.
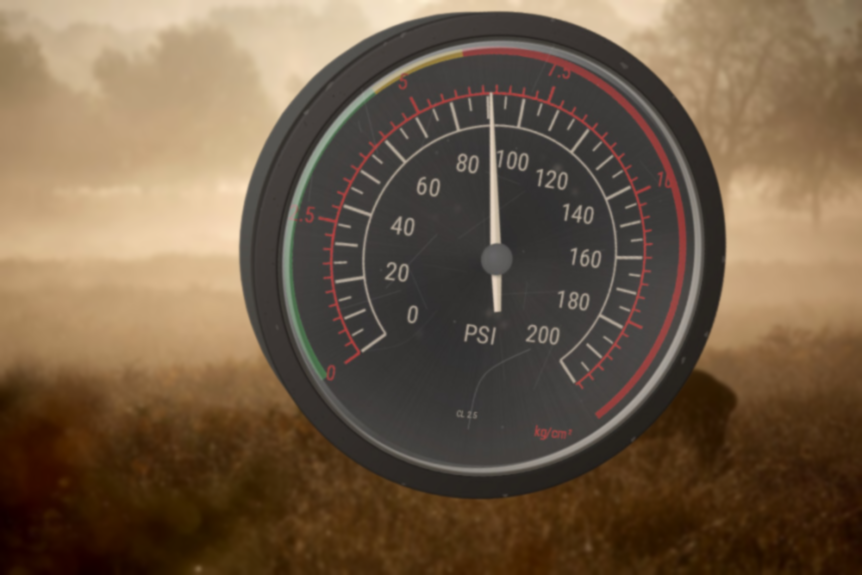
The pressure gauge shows 90 psi
